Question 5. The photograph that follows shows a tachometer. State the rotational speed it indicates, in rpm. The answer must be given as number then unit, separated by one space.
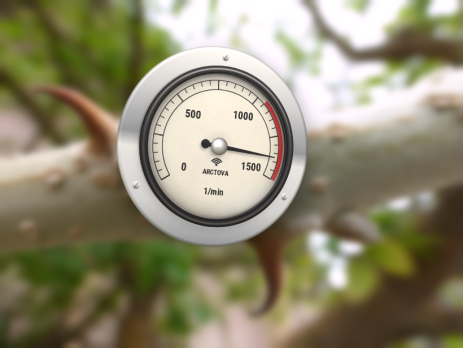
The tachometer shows 1375 rpm
